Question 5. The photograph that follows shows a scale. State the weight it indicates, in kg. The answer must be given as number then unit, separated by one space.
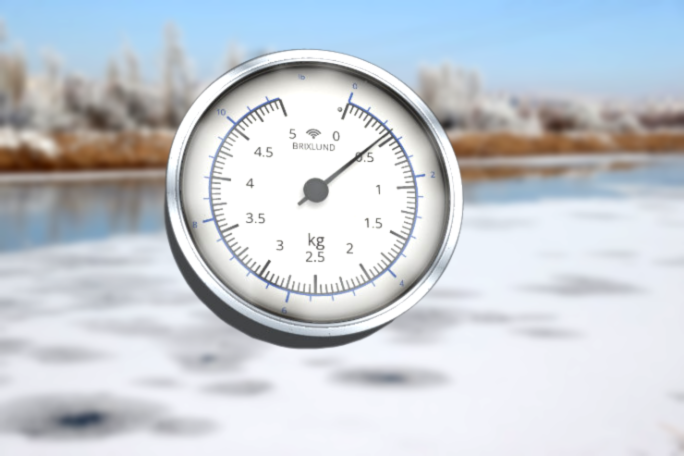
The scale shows 0.45 kg
